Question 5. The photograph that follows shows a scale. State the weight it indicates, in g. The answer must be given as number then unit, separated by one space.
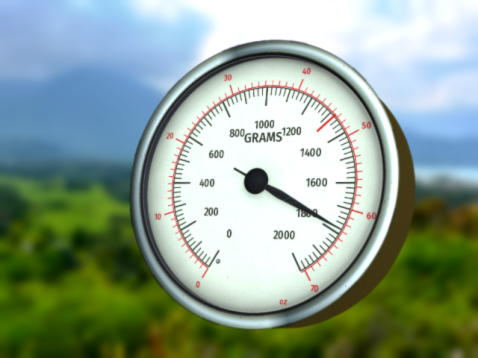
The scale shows 1780 g
